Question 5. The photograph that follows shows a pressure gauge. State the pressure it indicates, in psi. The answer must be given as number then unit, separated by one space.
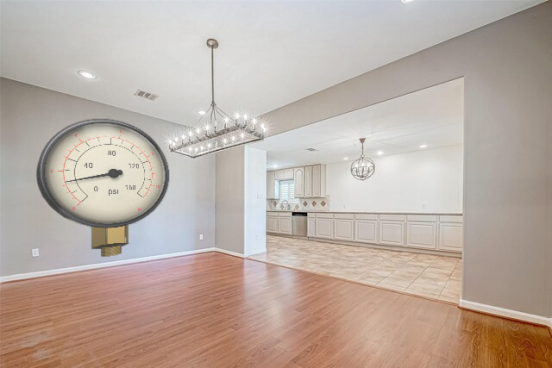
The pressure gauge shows 20 psi
